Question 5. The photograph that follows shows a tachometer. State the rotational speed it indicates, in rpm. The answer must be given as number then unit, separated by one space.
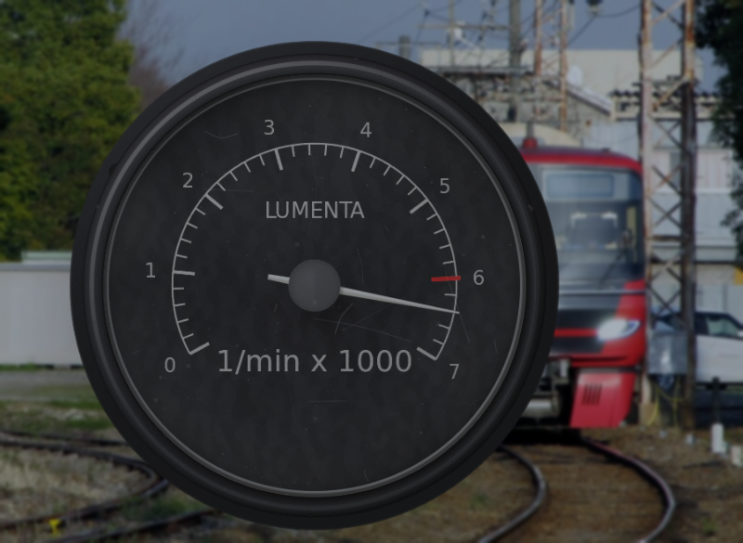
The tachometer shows 6400 rpm
